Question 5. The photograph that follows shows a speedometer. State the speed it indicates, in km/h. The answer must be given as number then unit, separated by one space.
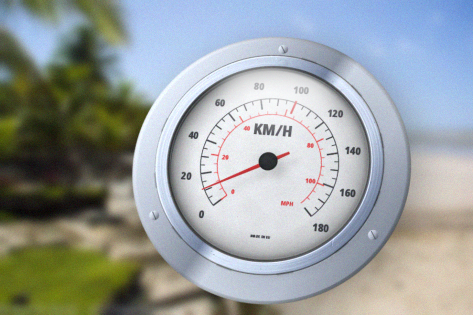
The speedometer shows 10 km/h
